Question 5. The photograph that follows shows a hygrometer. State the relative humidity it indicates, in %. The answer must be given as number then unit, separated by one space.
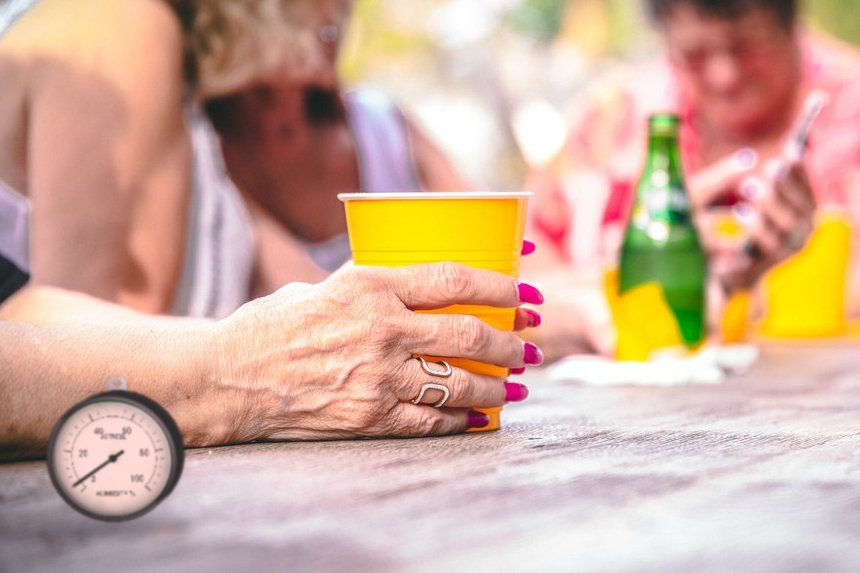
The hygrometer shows 4 %
